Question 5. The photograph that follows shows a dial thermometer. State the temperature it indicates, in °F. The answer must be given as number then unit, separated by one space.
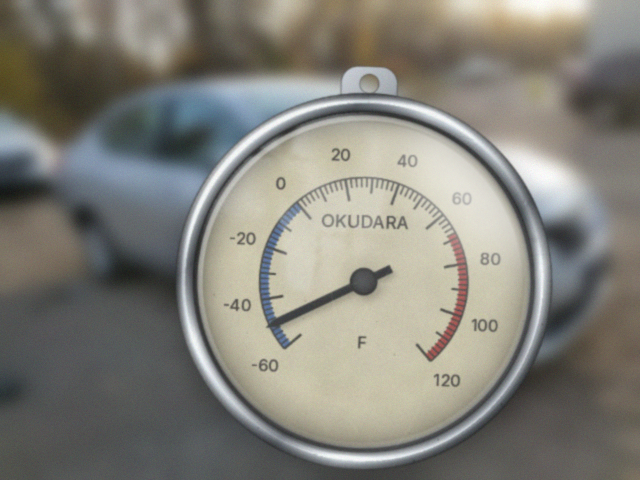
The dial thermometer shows -50 °F
